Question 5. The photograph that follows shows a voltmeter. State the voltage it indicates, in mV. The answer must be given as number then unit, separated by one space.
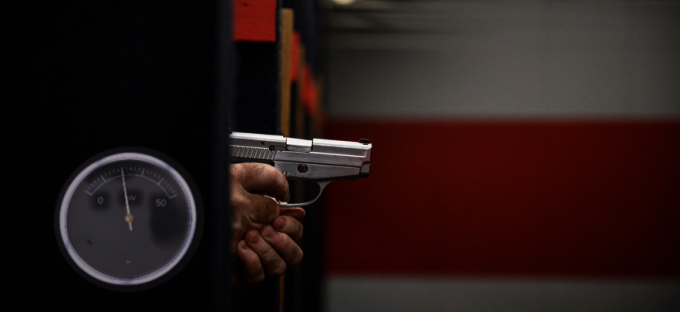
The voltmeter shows 20 mV
